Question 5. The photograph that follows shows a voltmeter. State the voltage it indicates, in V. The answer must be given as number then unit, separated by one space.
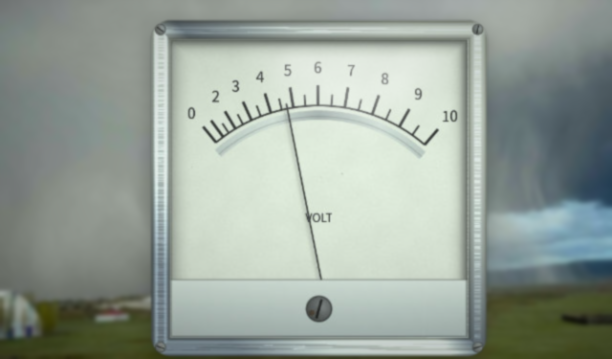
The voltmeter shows 4.75 V
